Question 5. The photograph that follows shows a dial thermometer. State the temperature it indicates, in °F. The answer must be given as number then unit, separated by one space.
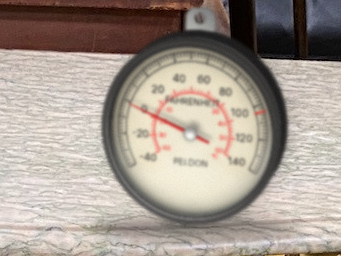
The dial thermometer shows 0 °F
